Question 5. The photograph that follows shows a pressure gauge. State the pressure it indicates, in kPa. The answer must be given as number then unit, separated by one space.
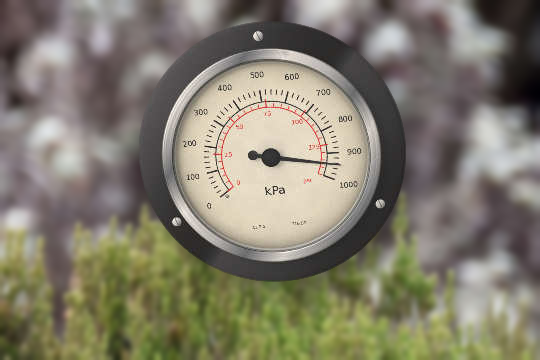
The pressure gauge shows 940 kPa
